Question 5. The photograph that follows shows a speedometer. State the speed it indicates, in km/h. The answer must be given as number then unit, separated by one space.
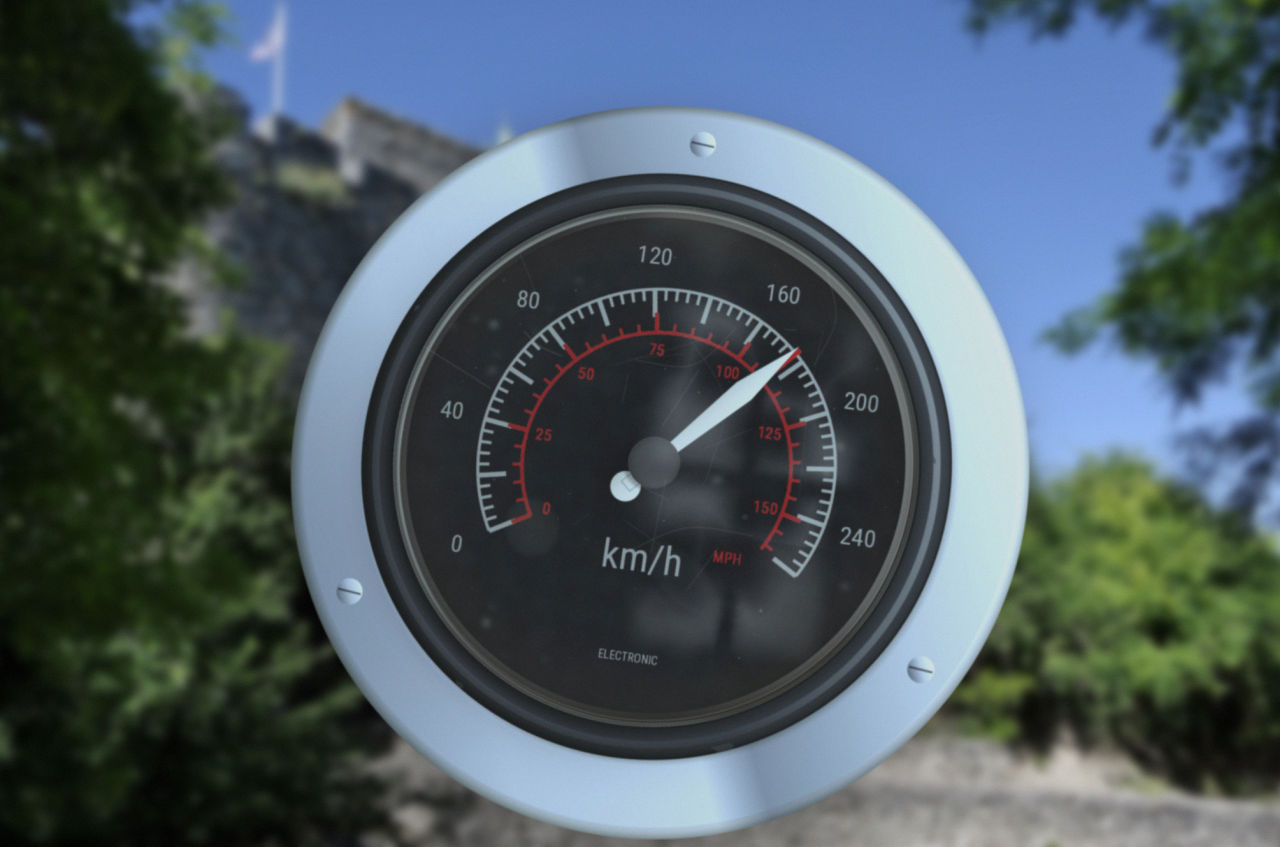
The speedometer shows 176 km/h
